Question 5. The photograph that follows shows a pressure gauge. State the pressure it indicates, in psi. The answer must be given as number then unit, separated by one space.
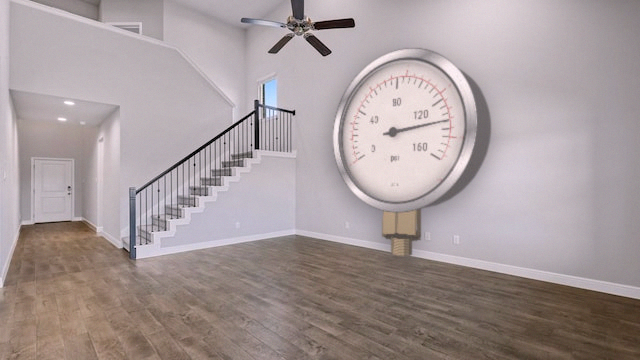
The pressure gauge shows 135 psi
